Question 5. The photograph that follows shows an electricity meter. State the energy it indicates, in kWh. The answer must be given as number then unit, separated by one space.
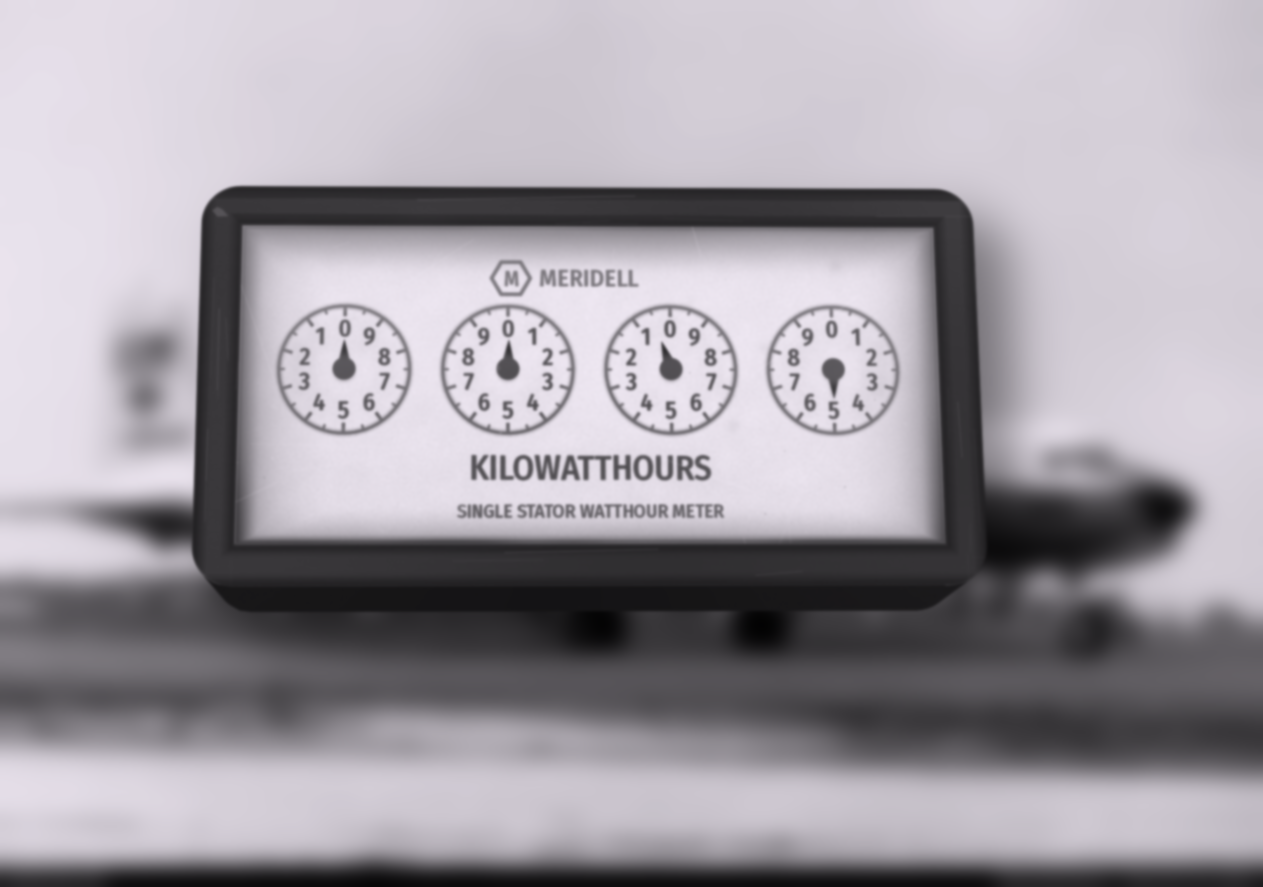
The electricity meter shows 5 kWh
